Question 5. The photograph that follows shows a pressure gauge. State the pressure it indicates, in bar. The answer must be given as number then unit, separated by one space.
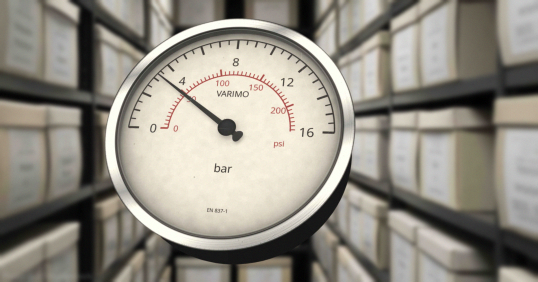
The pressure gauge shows 3.25 bar
